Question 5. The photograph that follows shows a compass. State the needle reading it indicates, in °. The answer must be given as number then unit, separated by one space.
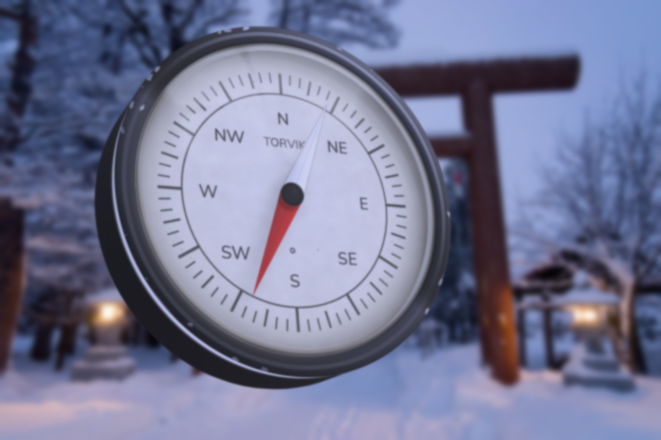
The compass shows 205 °
